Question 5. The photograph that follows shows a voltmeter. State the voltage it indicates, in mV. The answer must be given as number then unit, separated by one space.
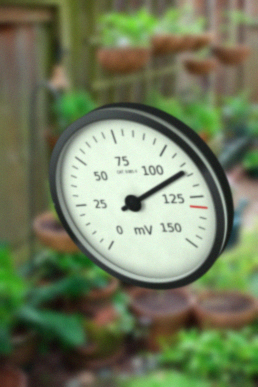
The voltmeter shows 112.5 mV
